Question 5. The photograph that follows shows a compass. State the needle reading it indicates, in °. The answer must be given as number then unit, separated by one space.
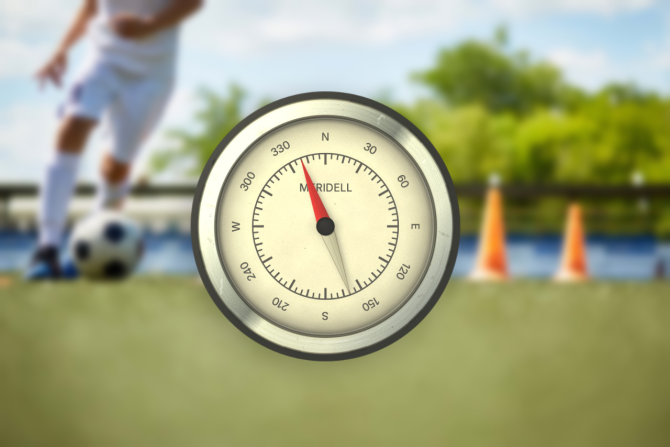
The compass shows 340 °
